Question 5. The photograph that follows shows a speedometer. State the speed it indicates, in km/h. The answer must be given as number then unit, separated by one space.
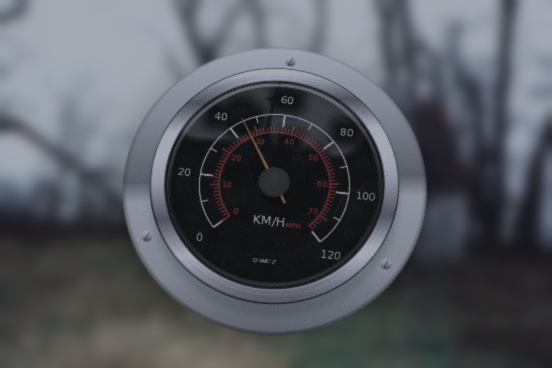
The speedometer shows 45 km/h
